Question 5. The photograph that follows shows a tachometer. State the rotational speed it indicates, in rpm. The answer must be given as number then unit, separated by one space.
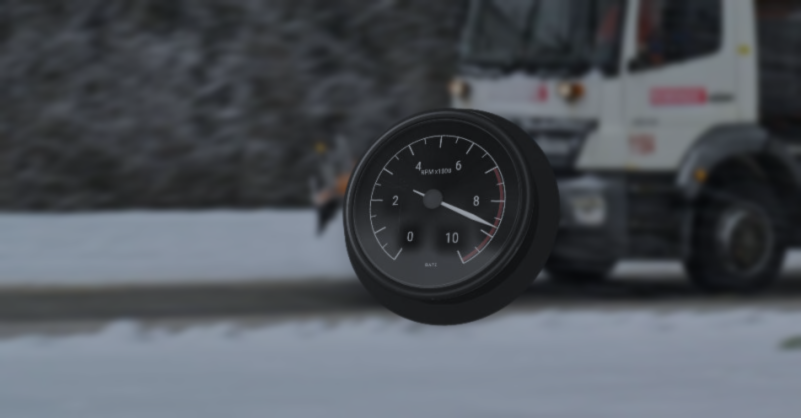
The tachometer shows 8750 rpm
